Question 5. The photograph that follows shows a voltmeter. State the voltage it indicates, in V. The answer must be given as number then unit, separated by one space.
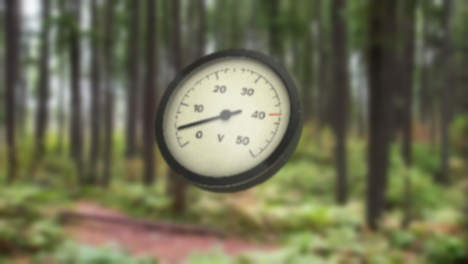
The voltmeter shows 4 V
